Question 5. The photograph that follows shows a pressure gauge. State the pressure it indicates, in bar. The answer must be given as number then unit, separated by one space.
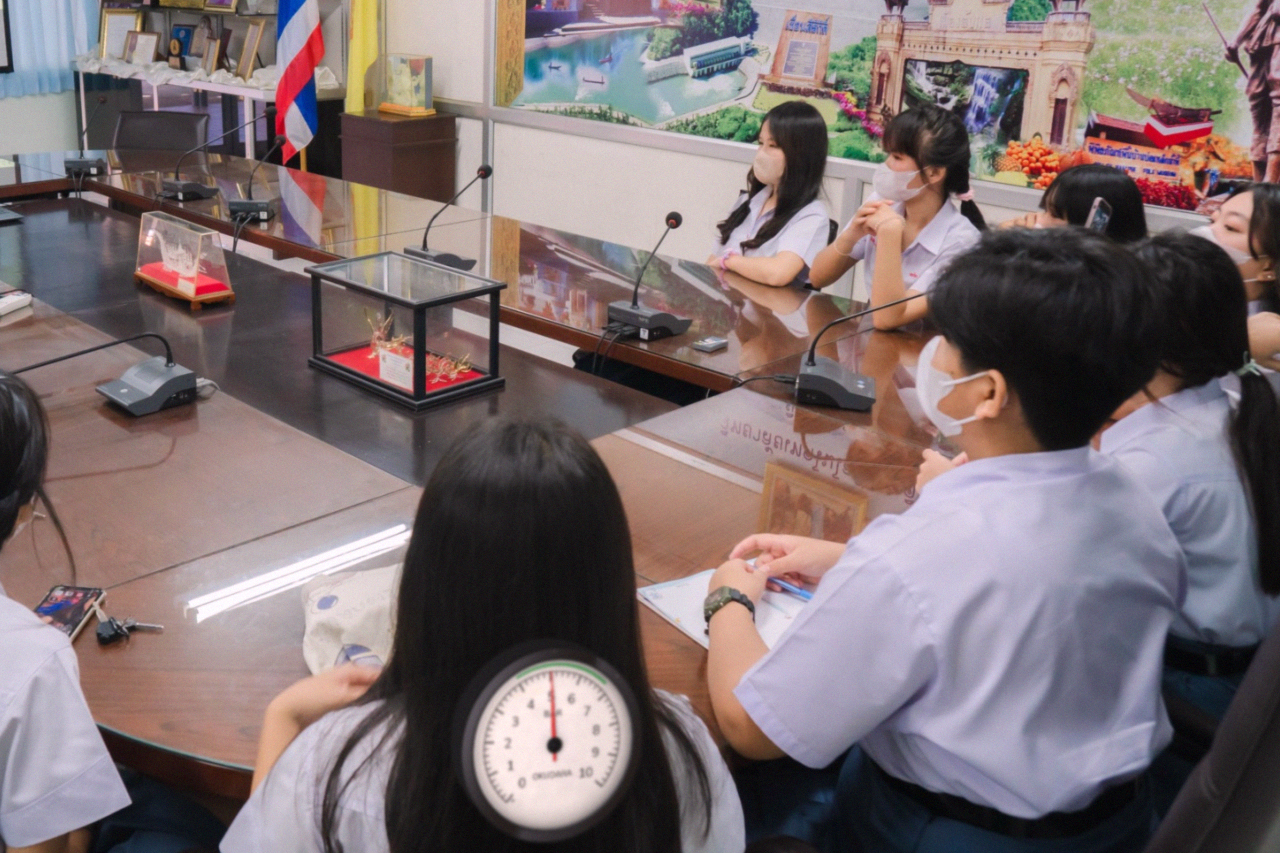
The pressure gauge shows 5 bar
